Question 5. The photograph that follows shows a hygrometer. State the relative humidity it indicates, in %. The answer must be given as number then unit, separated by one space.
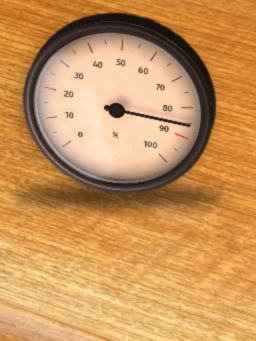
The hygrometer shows 85 %
